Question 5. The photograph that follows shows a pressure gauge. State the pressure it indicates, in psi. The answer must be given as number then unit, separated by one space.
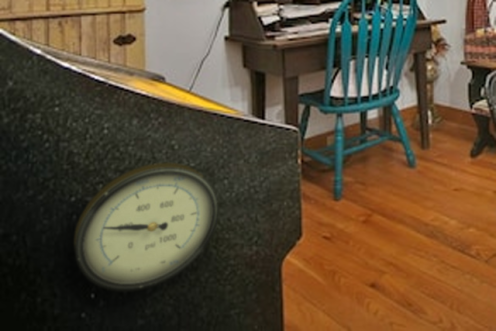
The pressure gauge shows 200 psi
